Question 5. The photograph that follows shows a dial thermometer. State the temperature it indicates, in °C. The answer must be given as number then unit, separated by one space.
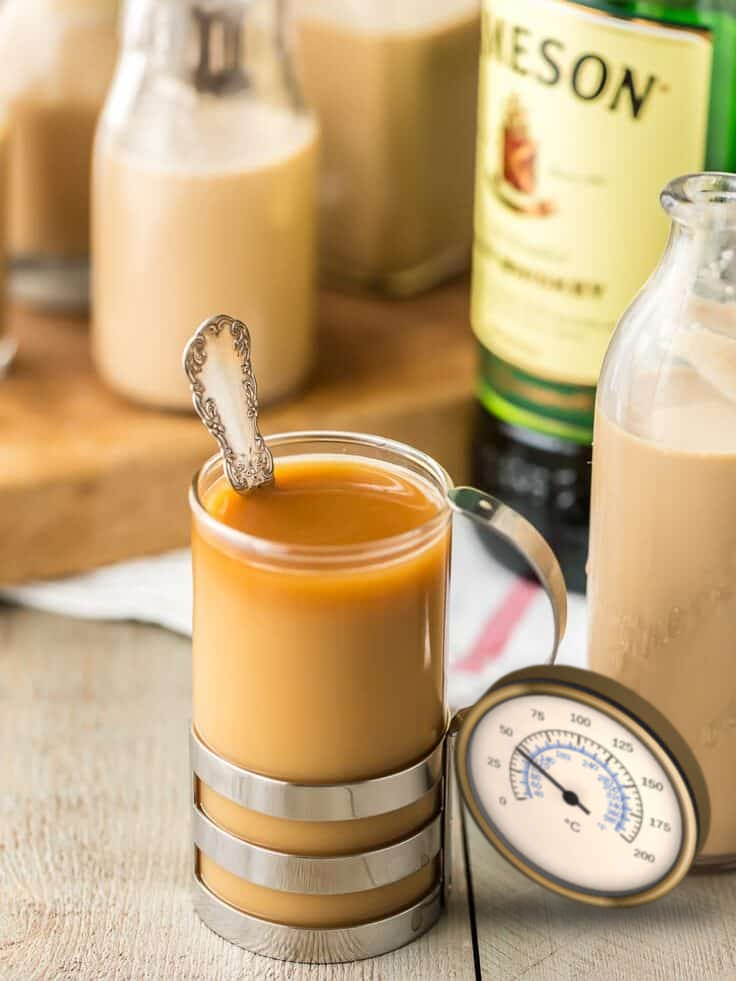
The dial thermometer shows 50 °C
